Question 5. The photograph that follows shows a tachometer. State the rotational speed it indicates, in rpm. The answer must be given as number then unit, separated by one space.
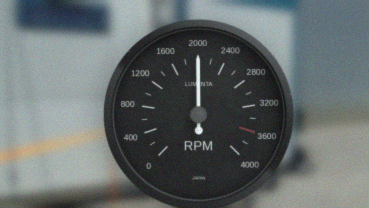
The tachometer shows 2000 rpm
